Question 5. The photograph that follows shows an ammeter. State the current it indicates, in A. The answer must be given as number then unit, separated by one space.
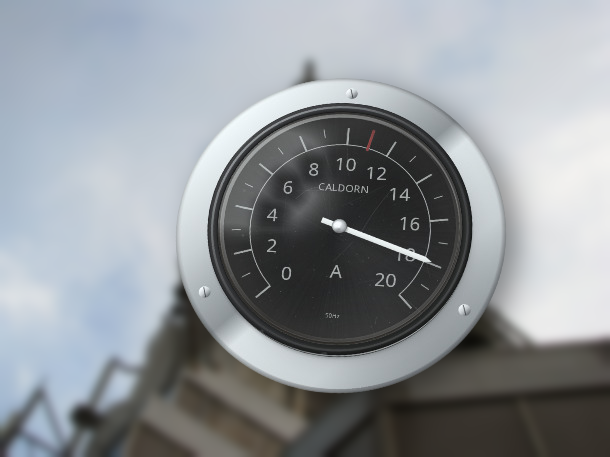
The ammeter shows 18 A
